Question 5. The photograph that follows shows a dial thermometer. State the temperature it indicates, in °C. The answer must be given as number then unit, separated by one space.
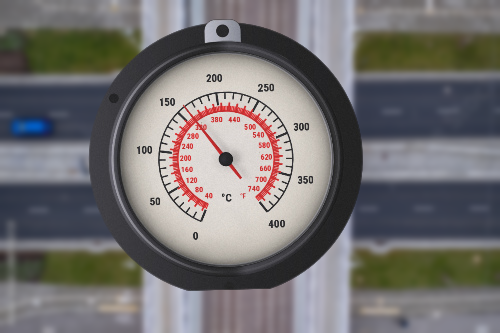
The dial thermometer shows 160 °C
